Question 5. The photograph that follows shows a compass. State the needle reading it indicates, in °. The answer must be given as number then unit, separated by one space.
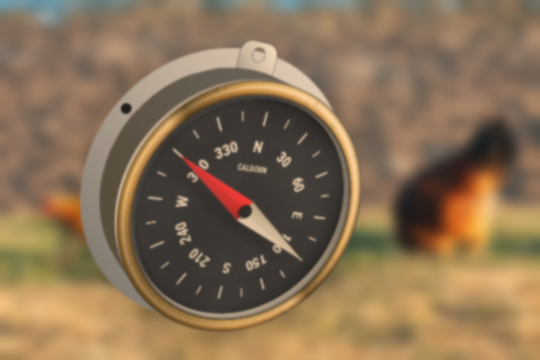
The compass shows 300 °
